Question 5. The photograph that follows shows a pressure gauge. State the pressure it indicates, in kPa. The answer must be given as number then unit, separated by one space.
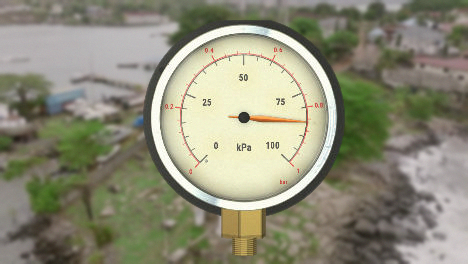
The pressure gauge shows 85 kPa
